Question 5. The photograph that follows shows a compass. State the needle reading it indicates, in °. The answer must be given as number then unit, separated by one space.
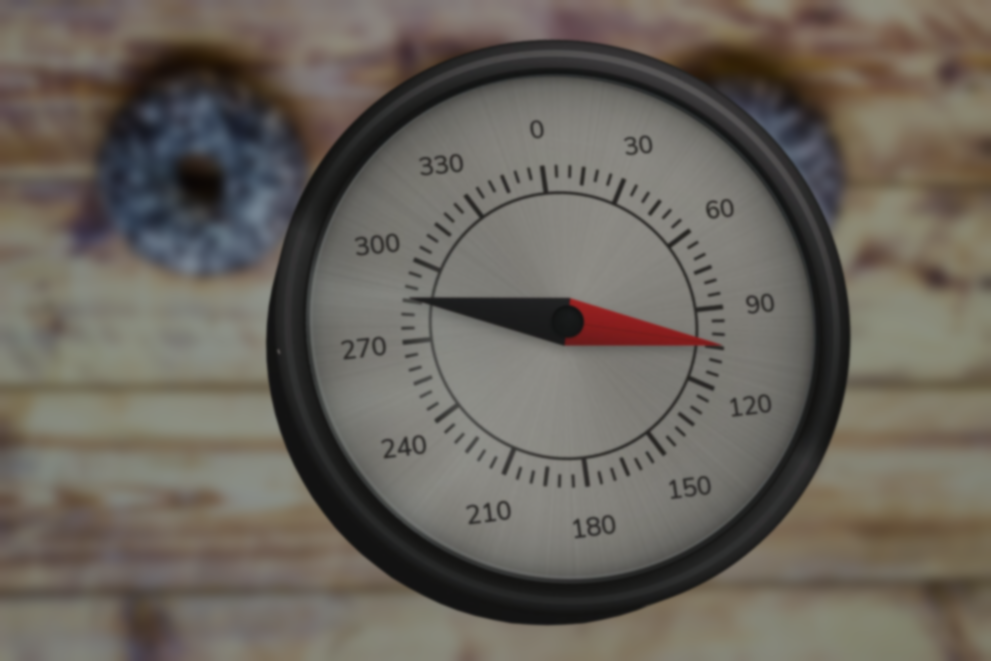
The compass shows 105 °
